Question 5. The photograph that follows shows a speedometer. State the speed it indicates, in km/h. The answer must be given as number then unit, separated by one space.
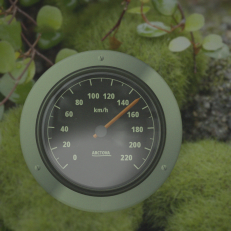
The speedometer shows 150 km/h
